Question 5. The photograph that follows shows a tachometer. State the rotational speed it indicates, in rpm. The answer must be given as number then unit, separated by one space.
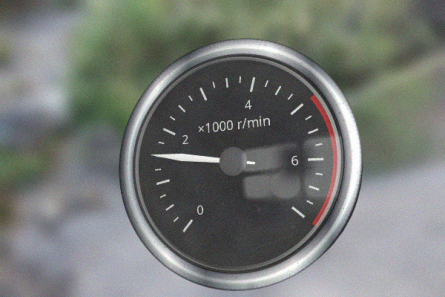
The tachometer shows 1500 rpm
